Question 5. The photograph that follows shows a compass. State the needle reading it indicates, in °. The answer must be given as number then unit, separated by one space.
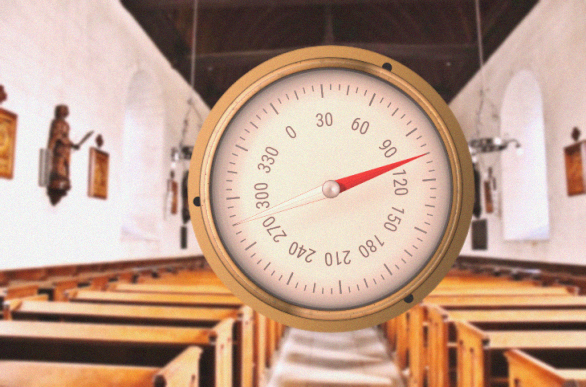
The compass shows 105 °
